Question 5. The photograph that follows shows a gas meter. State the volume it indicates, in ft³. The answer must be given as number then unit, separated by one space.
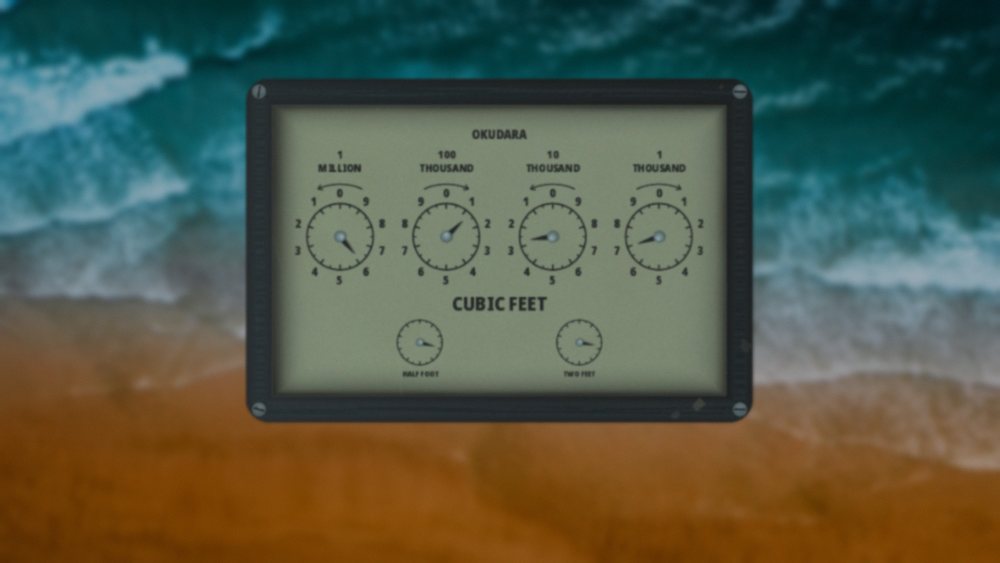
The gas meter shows 612700 ft³
